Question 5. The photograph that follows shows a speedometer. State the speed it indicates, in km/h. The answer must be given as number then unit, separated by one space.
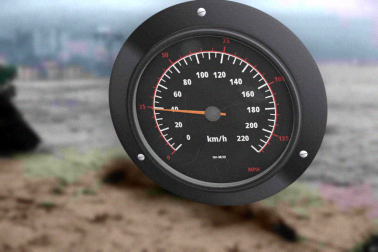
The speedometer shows 40 km/h
